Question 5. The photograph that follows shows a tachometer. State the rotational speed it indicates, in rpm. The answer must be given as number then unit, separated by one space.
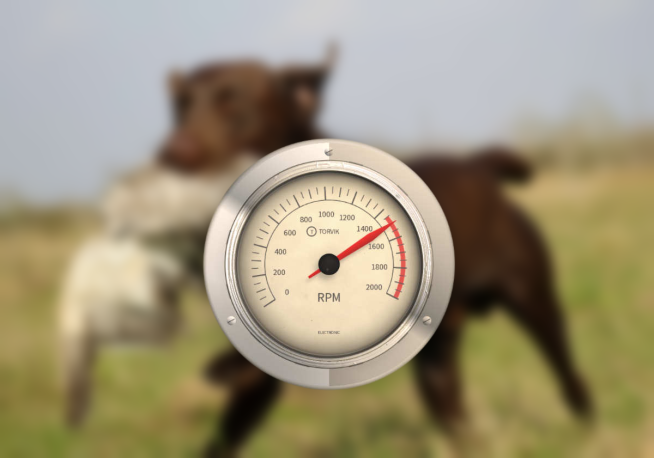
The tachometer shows 1500 rpm
